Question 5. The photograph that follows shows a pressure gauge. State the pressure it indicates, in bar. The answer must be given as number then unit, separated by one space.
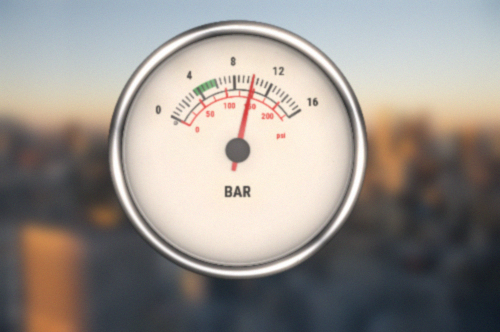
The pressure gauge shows 10 bar
